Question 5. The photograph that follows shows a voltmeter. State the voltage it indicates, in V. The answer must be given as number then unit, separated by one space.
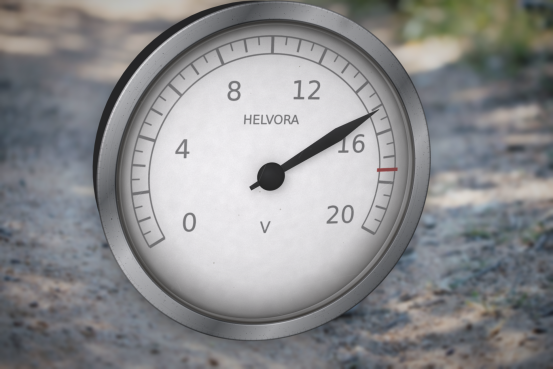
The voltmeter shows 15 V
